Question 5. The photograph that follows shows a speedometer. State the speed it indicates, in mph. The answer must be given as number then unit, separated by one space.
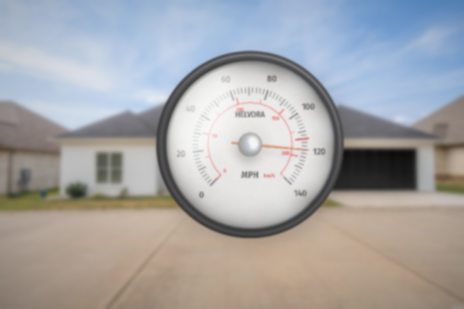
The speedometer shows 120 mph
